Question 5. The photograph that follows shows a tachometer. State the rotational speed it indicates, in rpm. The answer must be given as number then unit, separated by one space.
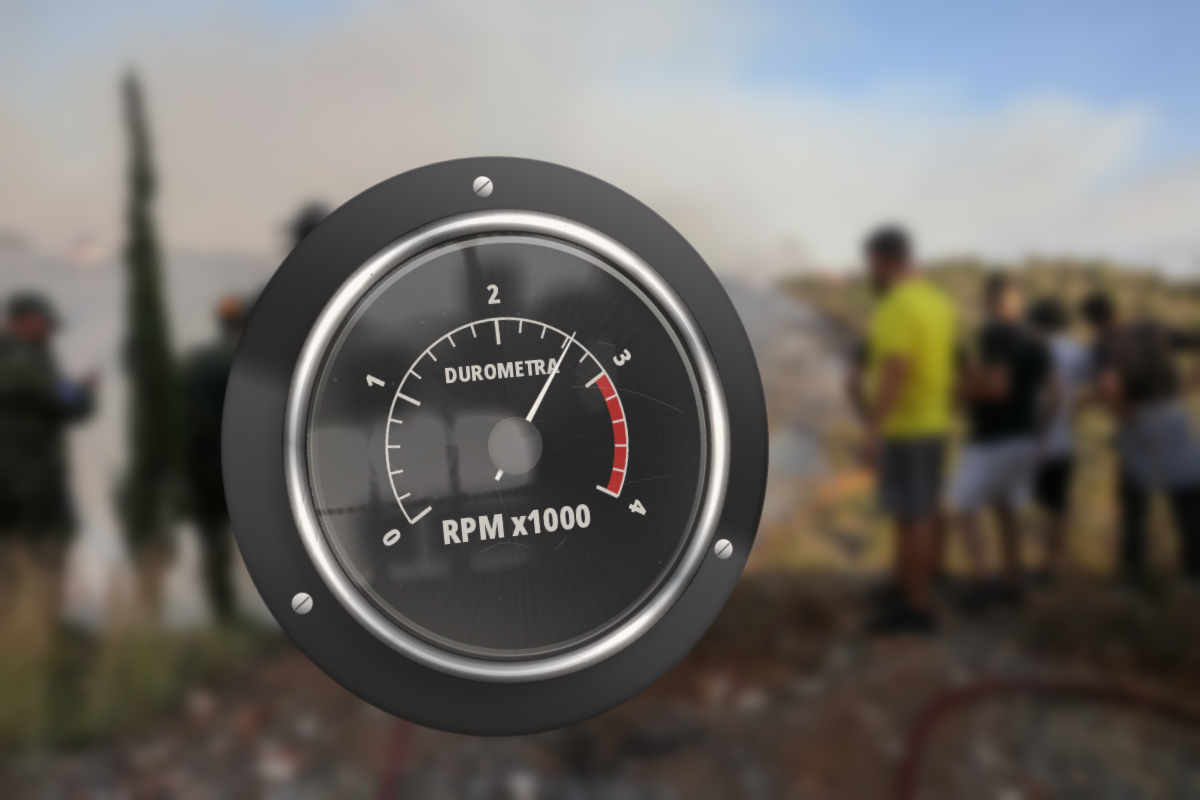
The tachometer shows 2600 rpm
